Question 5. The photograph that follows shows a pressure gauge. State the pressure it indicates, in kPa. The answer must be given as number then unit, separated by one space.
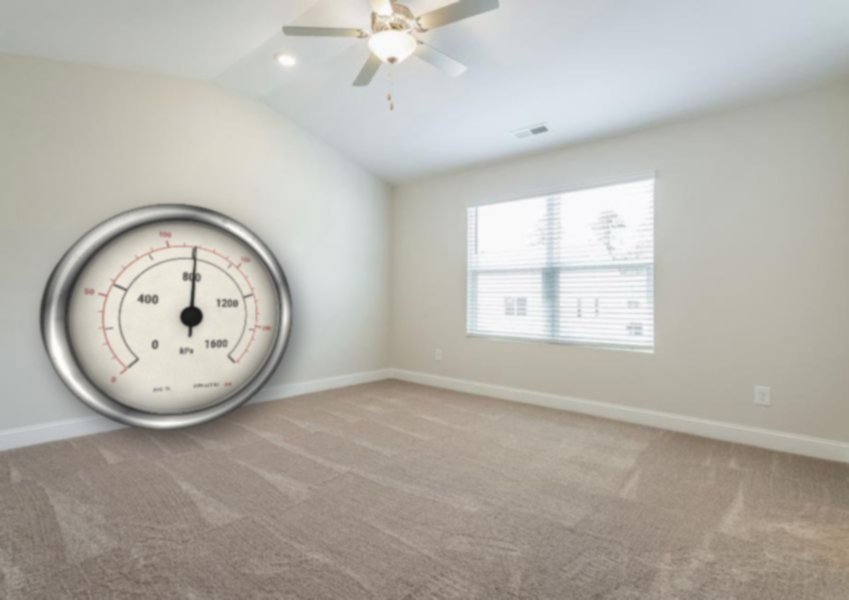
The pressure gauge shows 800 kPa
